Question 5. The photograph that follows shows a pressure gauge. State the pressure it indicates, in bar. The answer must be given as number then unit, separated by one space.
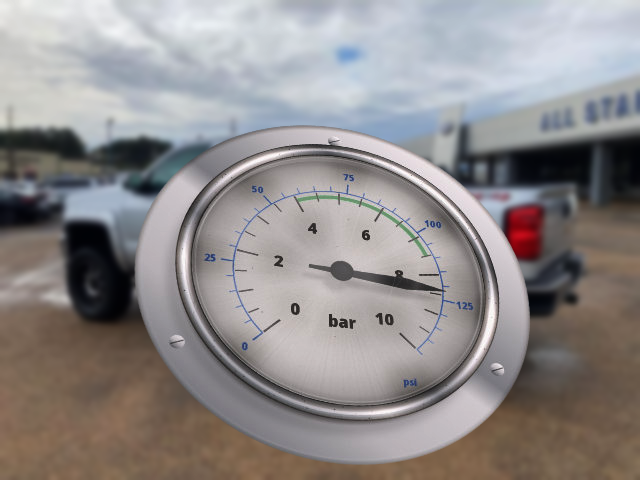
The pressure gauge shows 8.5 bar
